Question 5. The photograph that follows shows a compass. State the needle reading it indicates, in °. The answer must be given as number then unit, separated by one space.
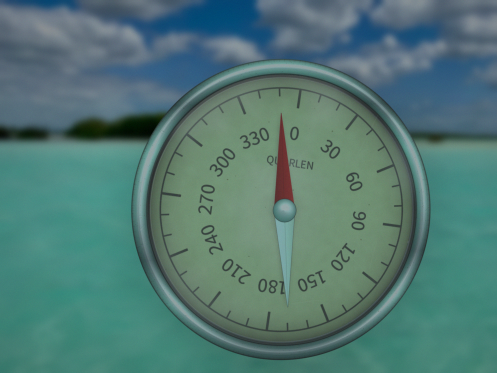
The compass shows 350 °
